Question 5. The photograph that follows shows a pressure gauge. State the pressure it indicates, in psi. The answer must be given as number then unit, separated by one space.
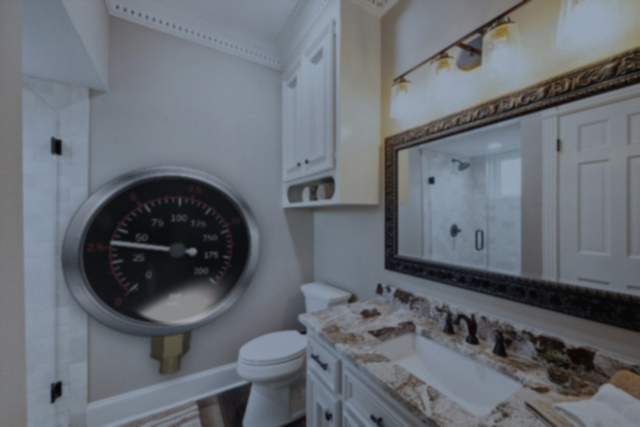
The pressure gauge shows 40 psi
